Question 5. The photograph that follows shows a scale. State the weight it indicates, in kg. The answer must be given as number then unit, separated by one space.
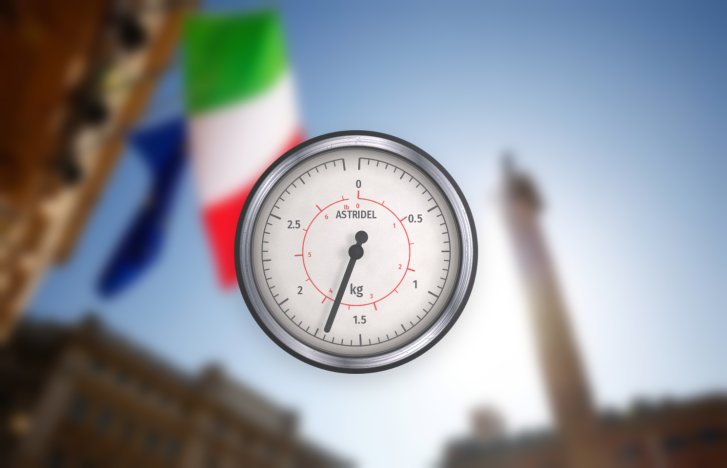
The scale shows 1.7 kg
